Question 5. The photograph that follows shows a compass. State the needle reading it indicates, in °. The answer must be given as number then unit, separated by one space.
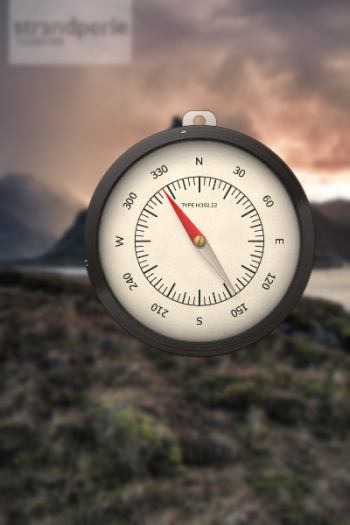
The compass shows 325 °
